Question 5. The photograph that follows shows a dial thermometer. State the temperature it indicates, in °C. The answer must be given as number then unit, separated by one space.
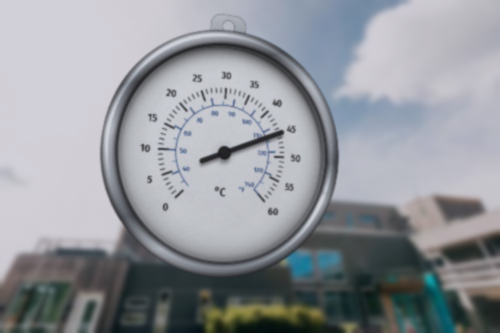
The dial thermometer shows 45 °C
